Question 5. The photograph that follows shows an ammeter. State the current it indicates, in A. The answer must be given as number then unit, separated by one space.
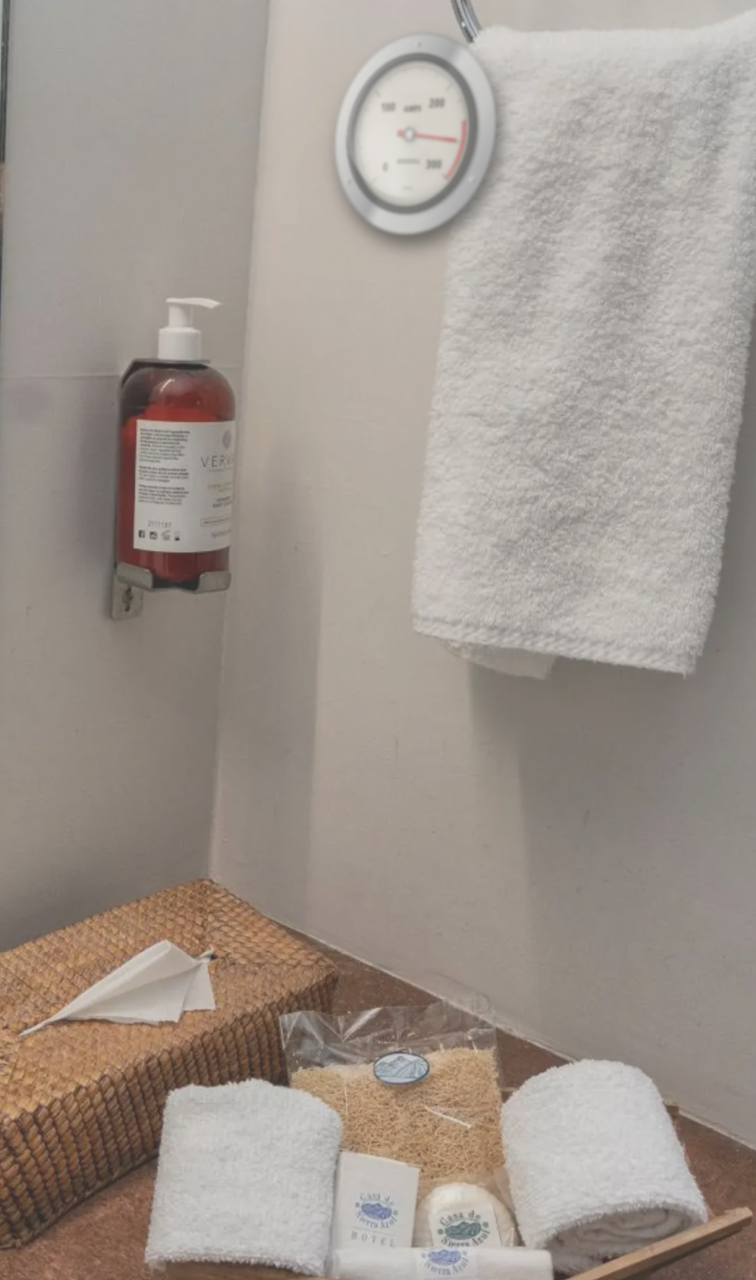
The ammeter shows 260 A
